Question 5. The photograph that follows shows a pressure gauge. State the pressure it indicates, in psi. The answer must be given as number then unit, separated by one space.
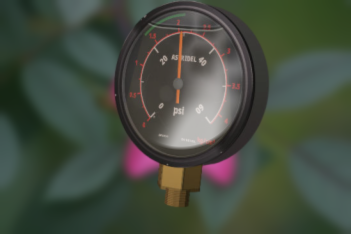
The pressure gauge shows 30 psi
